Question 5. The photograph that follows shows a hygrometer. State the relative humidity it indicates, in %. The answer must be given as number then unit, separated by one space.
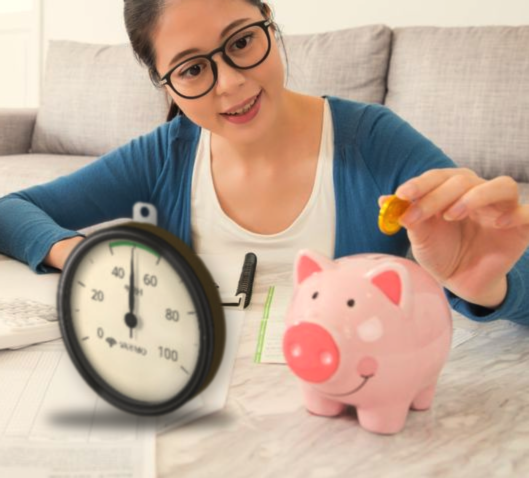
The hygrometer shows 50 %
